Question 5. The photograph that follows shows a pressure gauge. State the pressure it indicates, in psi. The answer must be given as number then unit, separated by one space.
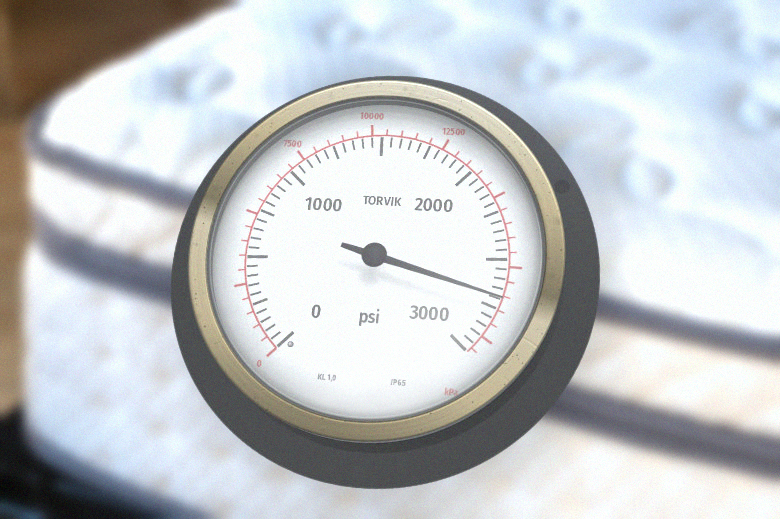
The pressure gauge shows 2700 psi
